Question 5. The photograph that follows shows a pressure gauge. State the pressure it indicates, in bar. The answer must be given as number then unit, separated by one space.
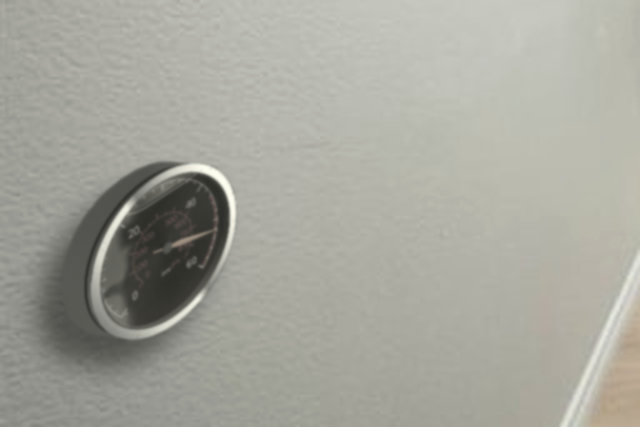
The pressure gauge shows 52 bar
